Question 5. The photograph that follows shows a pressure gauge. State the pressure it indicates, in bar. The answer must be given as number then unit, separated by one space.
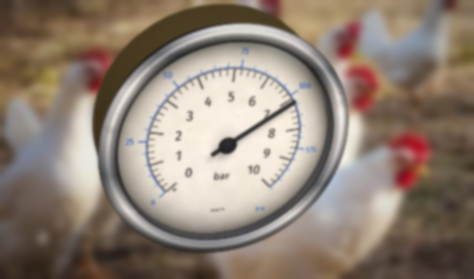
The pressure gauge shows 7 bar
